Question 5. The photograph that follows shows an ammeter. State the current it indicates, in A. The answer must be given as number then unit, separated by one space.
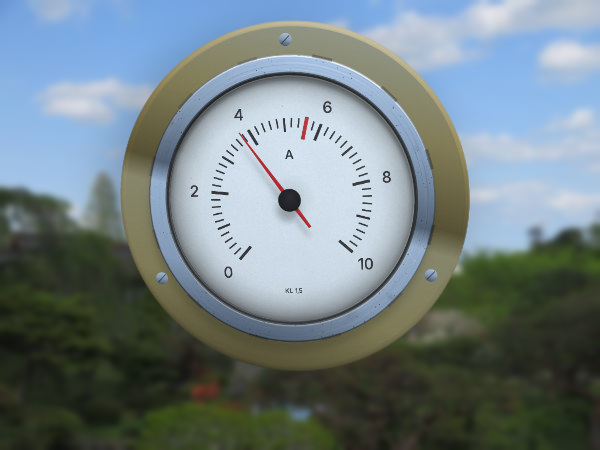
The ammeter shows 3.8 A
